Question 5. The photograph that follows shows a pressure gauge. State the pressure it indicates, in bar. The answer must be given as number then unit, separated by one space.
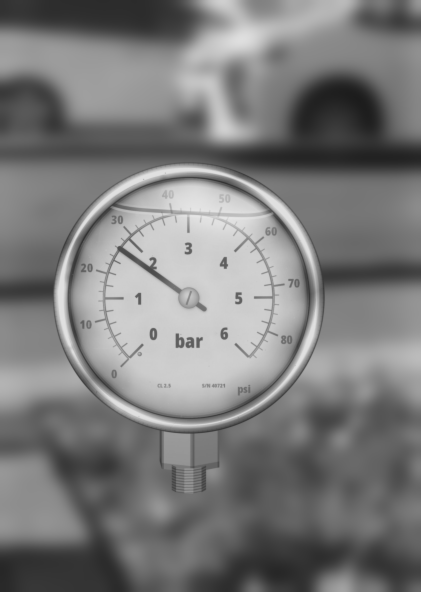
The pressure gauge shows 1.8 bar
